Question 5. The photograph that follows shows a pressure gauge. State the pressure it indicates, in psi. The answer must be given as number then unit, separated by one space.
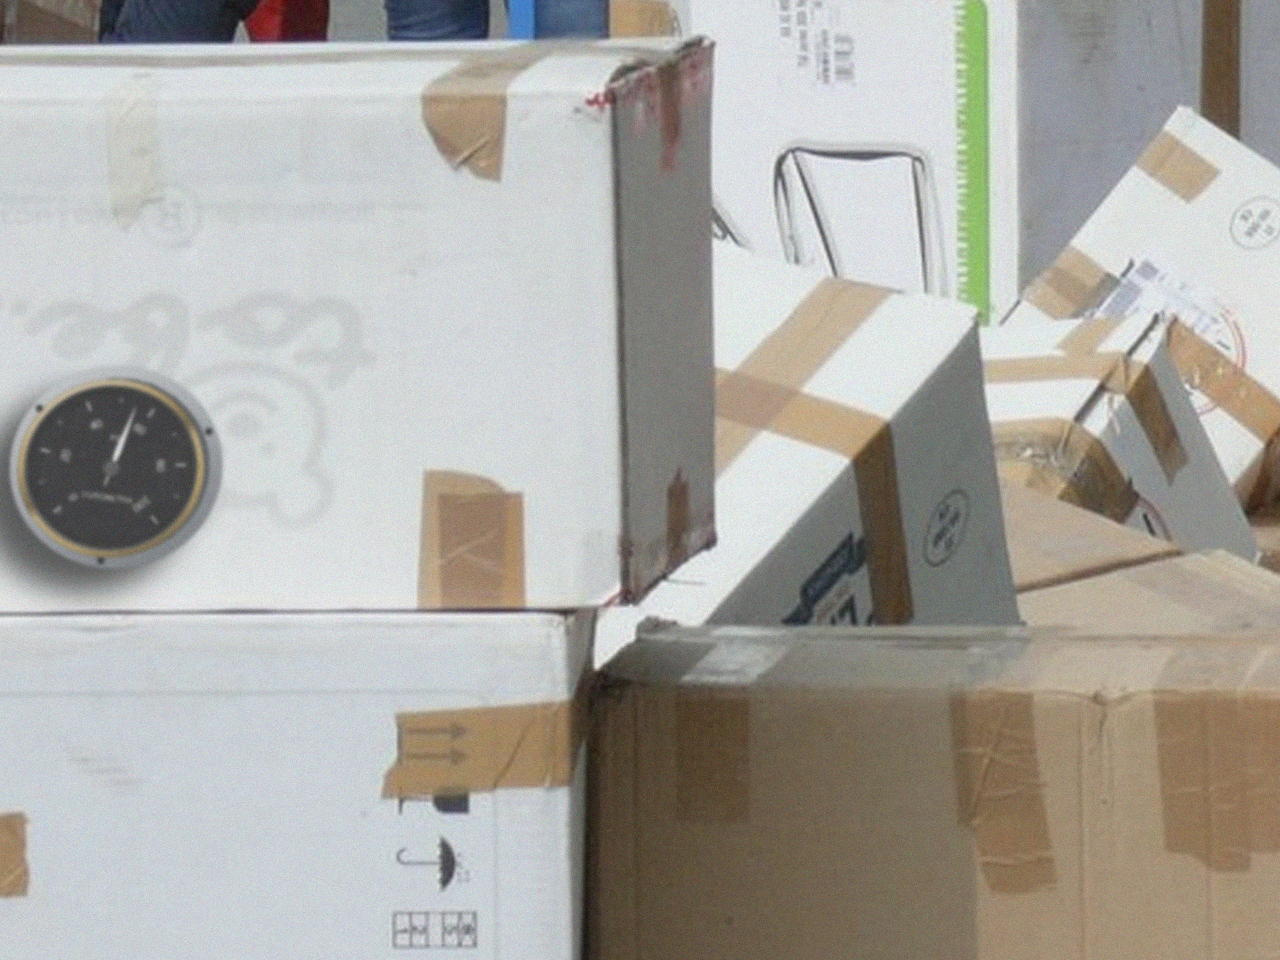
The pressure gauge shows 55 psi
